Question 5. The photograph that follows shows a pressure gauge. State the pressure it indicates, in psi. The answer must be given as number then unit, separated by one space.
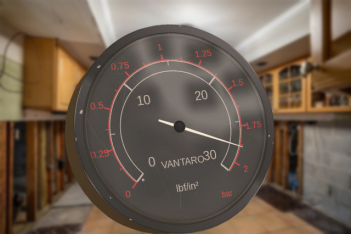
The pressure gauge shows 27.5 psi
